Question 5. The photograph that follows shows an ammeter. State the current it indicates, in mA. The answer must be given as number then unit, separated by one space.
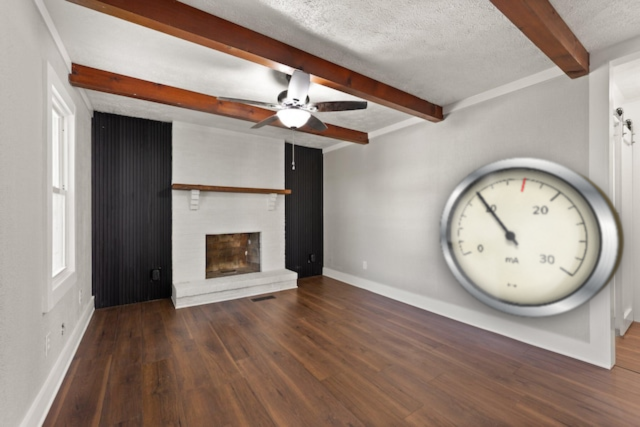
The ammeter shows 10 mA
